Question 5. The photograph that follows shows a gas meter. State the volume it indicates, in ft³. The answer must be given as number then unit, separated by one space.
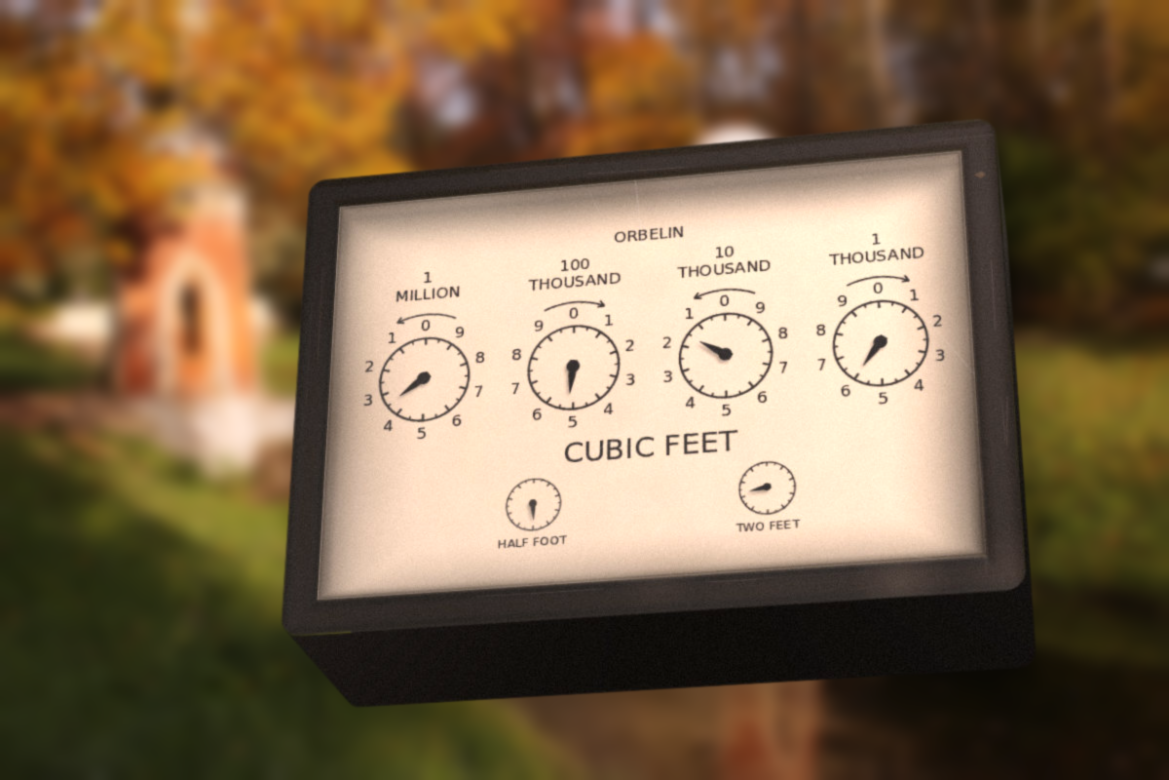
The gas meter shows 351600 ft³
